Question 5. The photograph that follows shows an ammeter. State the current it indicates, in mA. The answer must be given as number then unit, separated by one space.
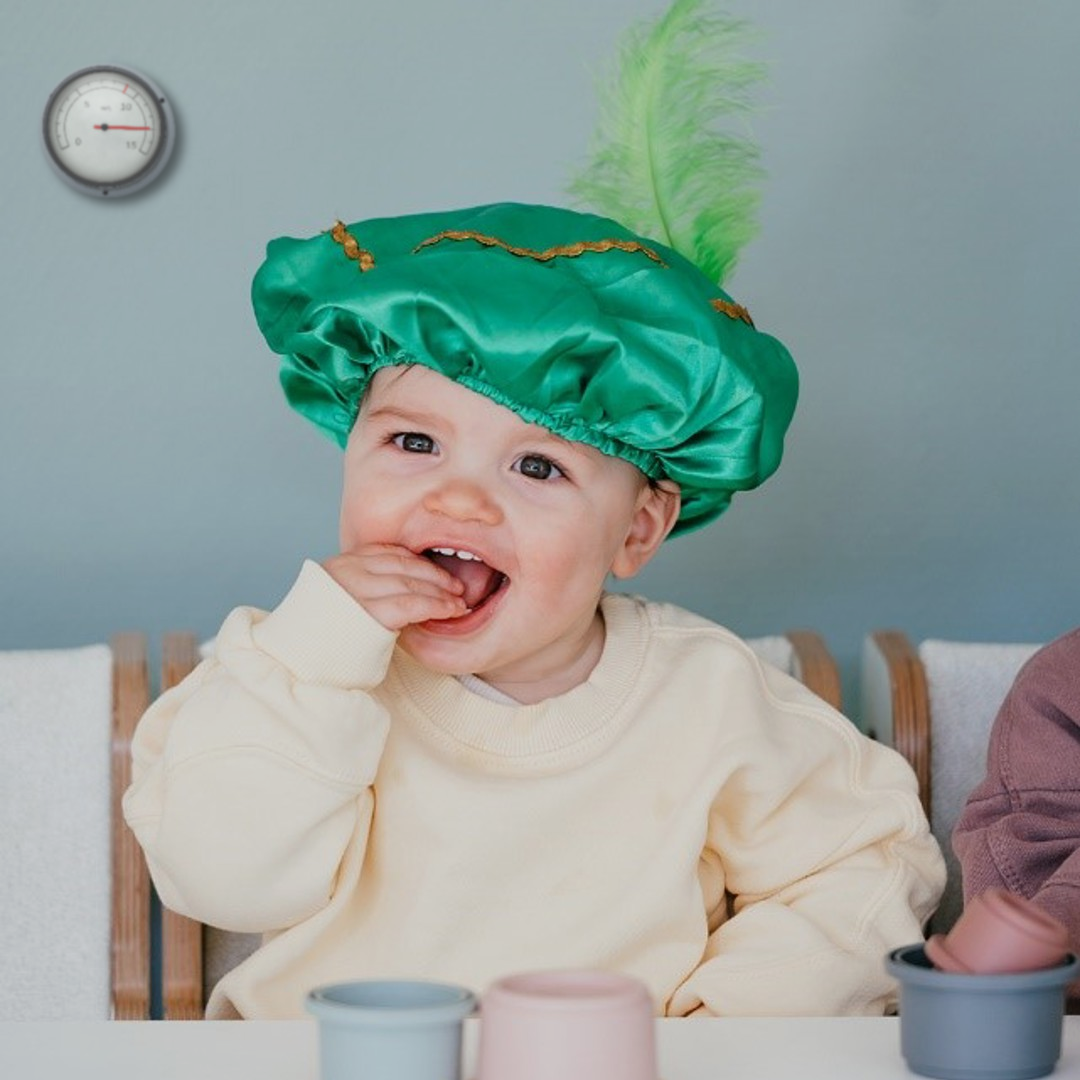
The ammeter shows 13 mA
